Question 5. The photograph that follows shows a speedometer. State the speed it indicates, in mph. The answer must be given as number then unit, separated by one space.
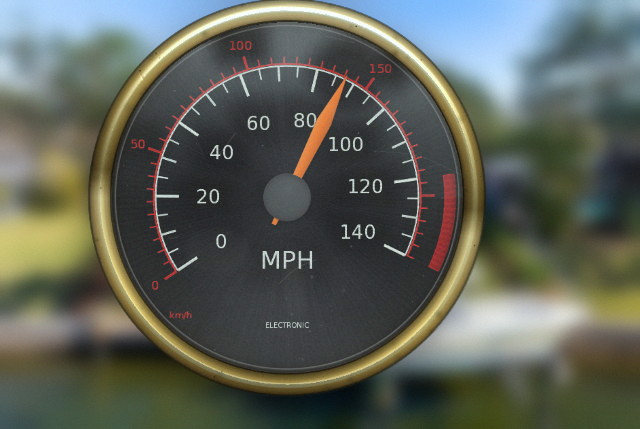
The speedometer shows 87.5 mph
